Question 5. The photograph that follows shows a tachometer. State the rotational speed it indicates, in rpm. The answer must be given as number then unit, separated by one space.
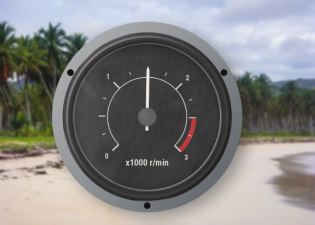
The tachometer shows 1500 rpm
